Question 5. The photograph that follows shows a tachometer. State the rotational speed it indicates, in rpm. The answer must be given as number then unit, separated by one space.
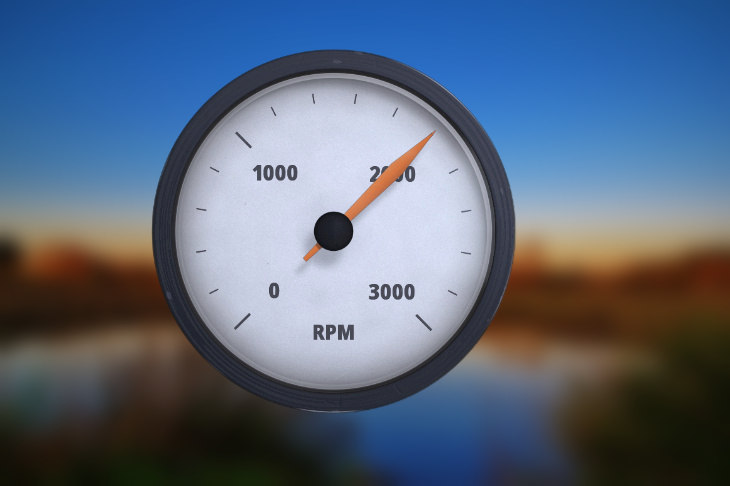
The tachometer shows 2000 rpm
